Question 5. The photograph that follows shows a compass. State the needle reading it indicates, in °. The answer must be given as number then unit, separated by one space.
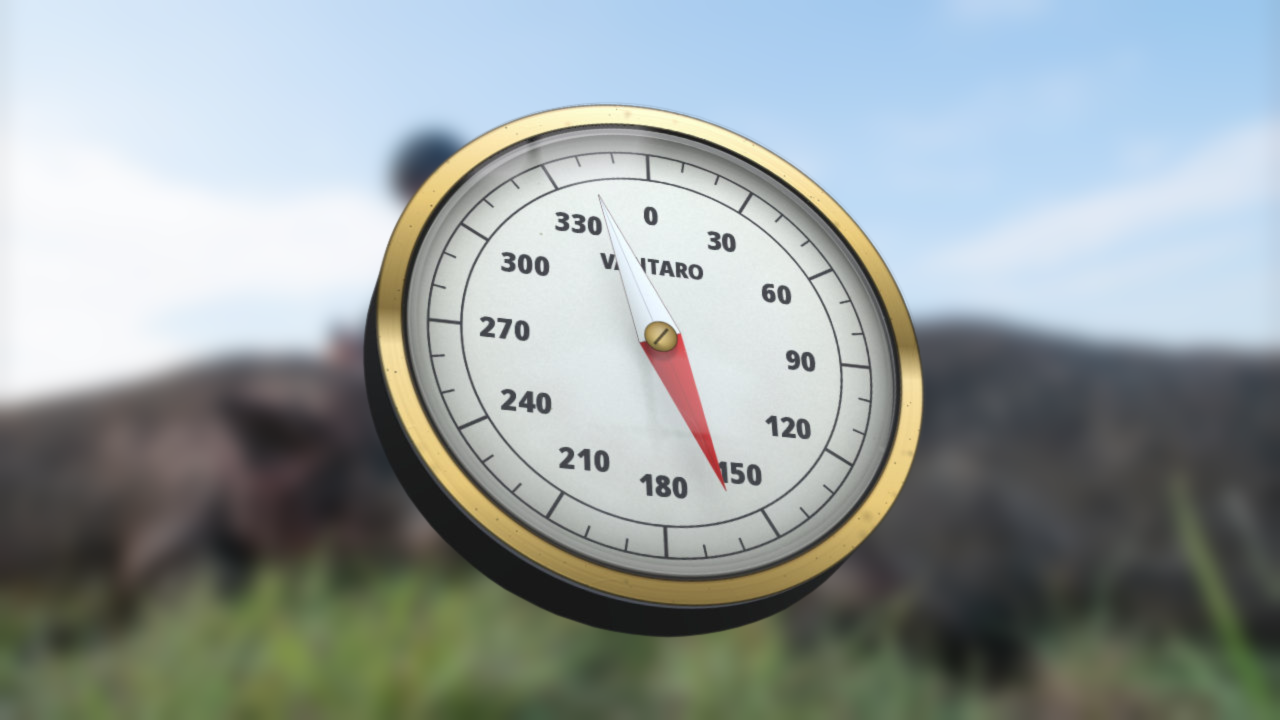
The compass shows 160 °
